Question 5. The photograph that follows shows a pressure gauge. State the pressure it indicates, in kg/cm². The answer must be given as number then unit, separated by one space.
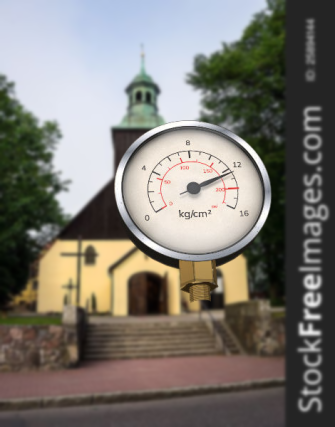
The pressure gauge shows 12.5 kg/cm²
